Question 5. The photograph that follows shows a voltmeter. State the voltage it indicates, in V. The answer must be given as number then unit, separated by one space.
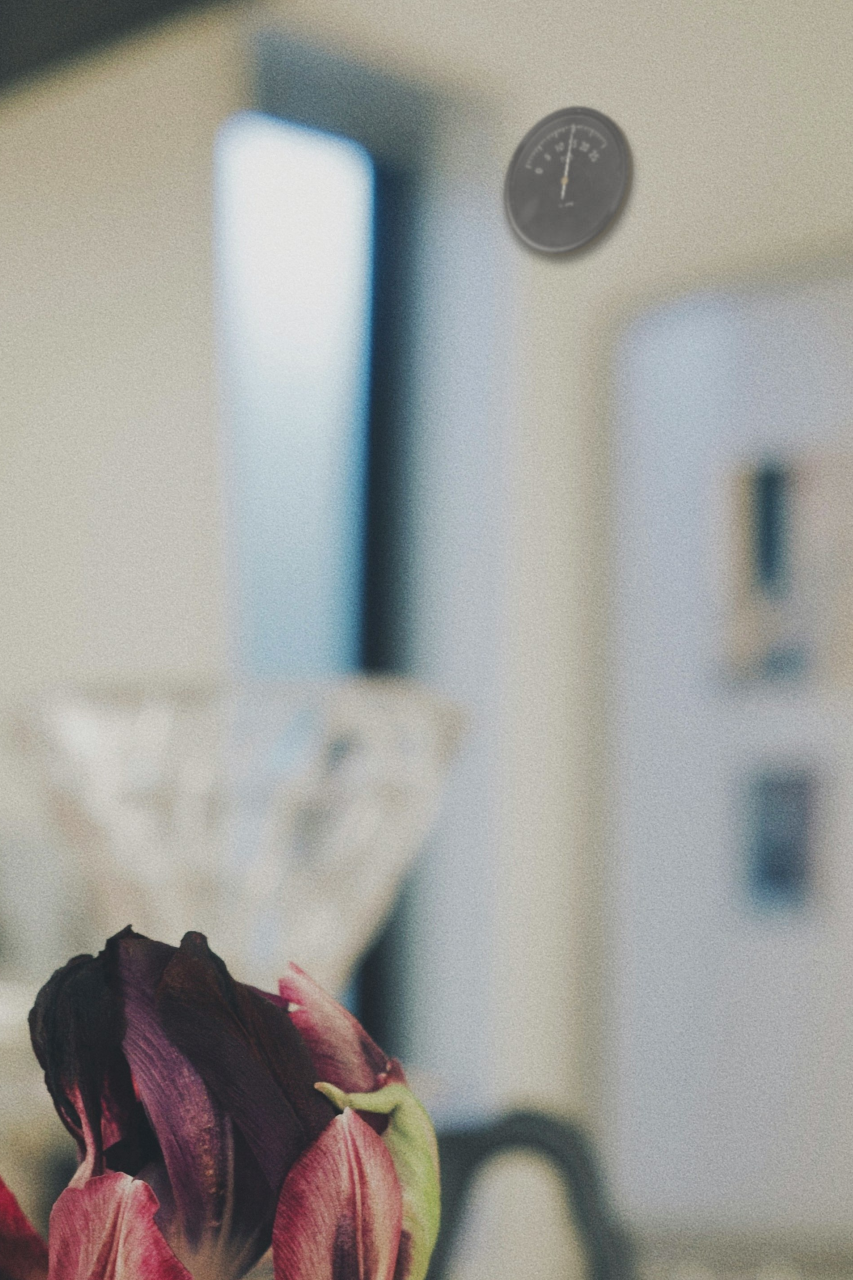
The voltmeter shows 15 V
